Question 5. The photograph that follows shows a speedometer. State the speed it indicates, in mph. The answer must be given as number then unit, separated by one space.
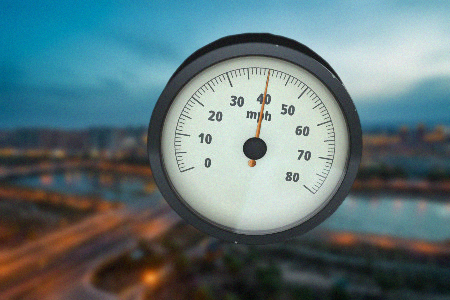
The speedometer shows 40 mph
